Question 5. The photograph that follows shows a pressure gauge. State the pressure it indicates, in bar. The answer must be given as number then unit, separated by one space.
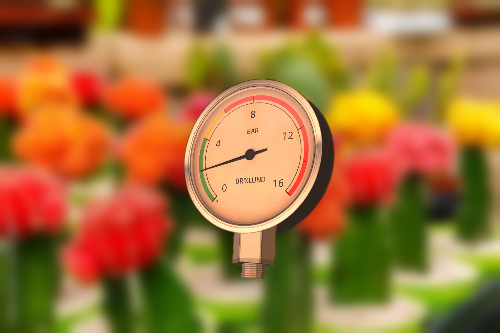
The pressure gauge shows 2 bar
